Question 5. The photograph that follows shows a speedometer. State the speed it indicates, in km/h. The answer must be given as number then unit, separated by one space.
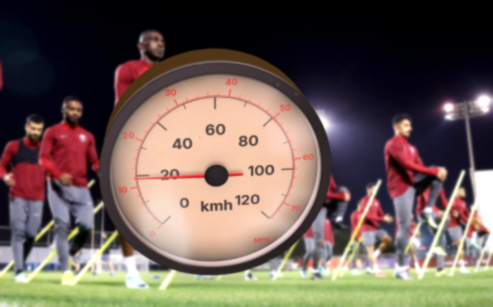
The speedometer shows 20 km/h
